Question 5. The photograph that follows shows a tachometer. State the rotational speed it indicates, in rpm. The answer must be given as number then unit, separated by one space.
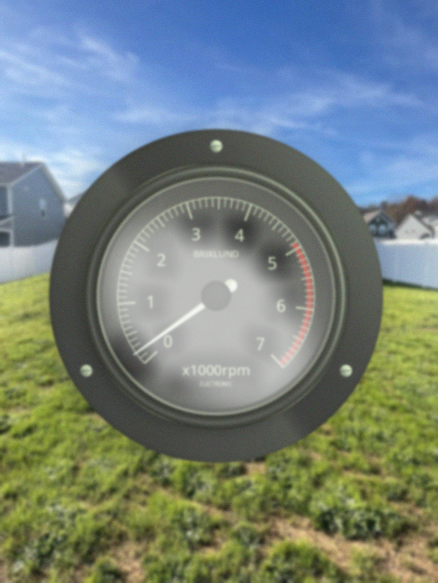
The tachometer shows 200 rpm
